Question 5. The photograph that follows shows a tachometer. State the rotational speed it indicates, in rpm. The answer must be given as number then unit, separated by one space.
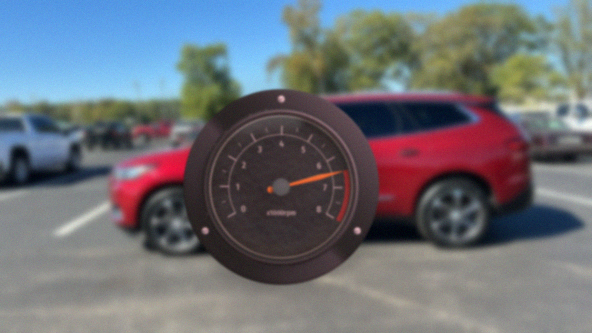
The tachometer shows 6500 rpm
